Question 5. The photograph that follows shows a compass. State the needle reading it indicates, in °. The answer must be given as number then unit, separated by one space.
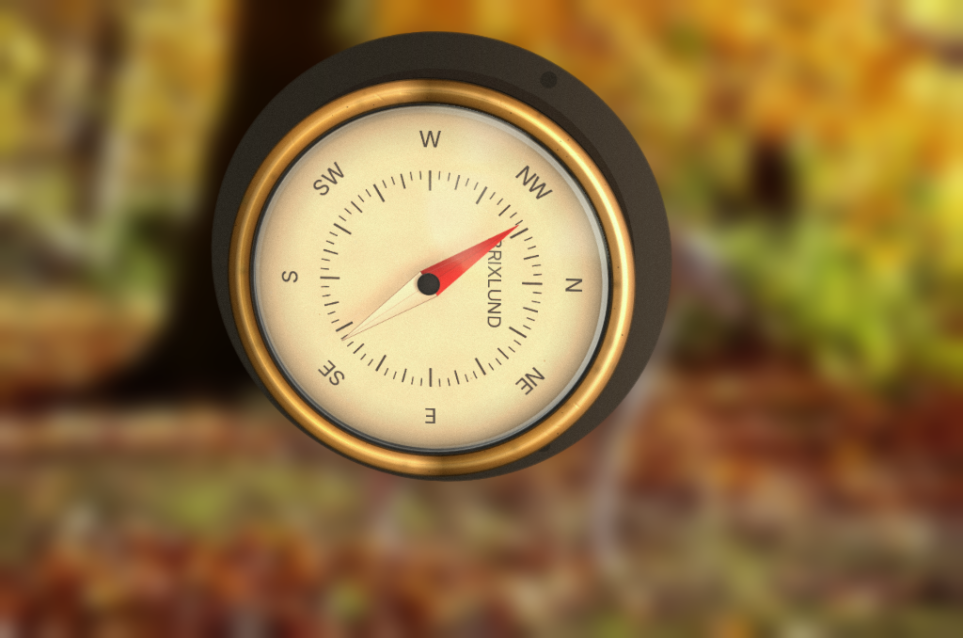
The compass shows 325 °
